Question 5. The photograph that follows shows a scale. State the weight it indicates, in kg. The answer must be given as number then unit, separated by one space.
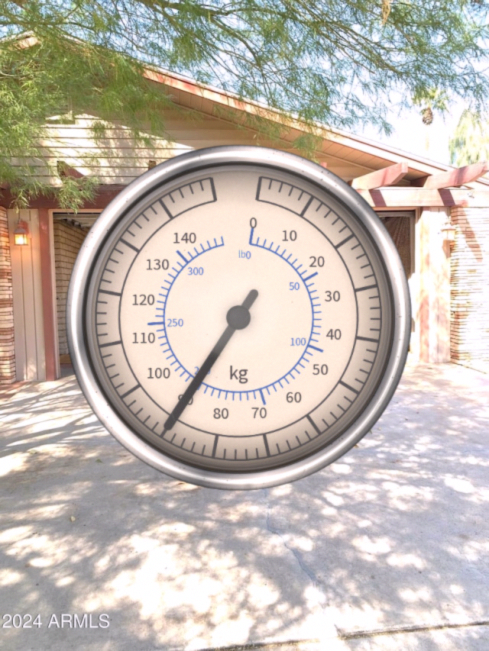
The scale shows 90 kg
